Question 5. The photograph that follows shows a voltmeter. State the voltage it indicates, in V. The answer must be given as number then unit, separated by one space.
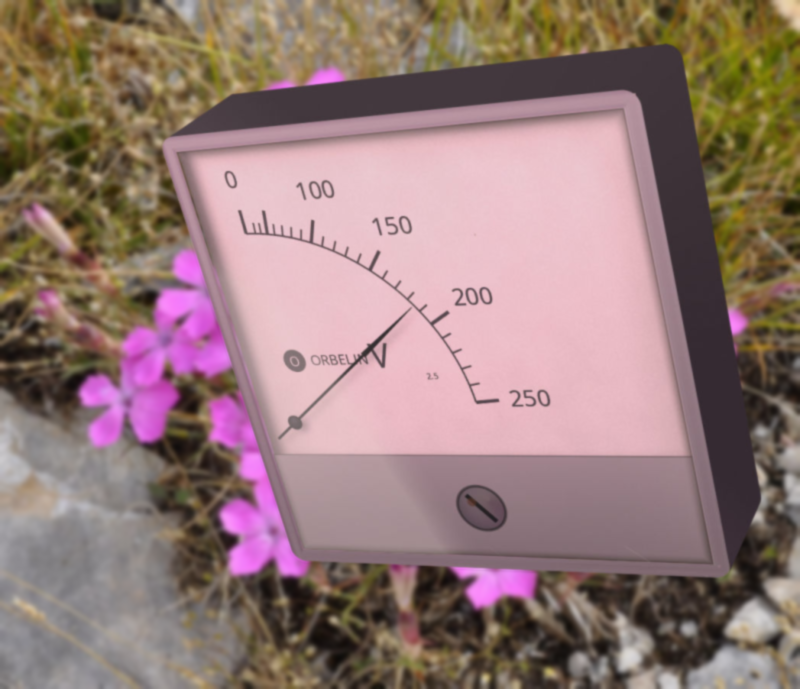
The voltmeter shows 185 V
